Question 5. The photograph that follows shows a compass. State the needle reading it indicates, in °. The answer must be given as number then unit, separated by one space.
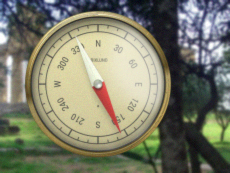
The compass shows 155 °
